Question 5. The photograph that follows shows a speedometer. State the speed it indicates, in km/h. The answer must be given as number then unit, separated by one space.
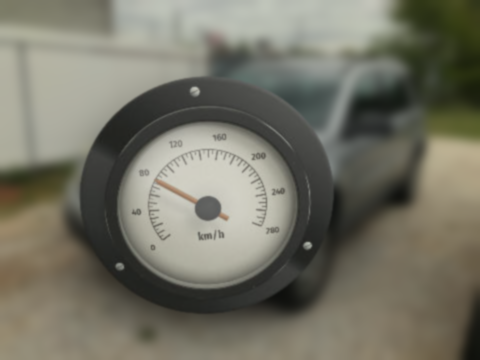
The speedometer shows 80 km/h
